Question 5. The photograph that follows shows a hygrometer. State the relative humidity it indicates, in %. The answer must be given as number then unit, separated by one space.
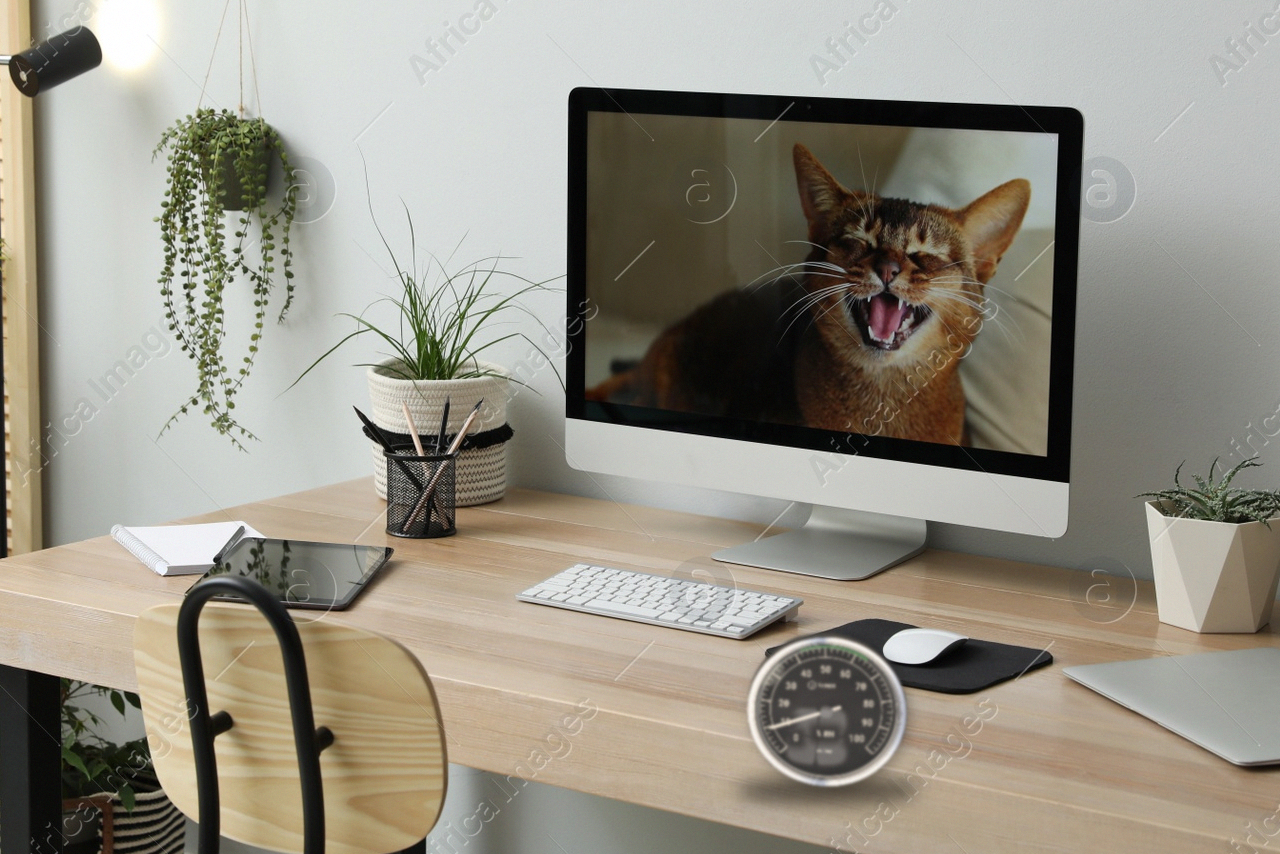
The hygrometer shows 10 %
